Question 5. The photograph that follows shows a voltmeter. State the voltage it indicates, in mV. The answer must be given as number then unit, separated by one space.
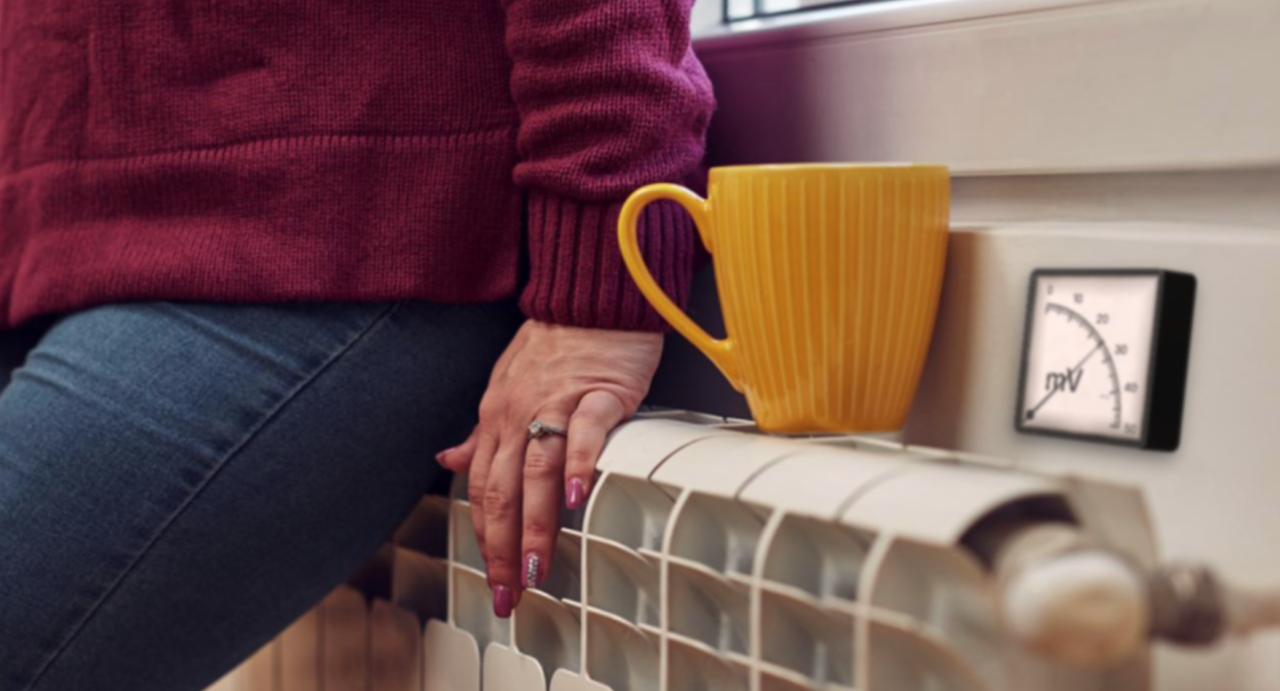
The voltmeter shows 25 mV
